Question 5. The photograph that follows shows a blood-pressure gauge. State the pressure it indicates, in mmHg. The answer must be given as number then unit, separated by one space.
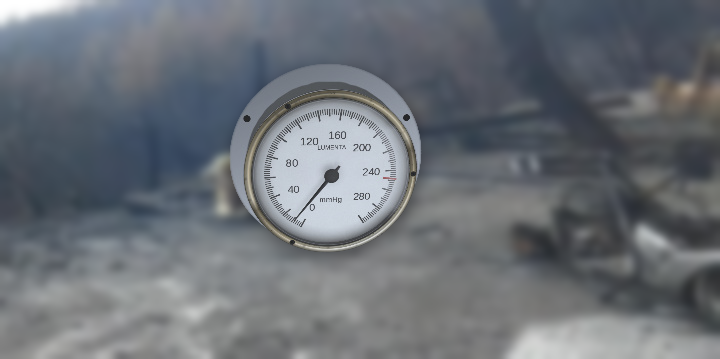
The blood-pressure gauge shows 10 mmHg
